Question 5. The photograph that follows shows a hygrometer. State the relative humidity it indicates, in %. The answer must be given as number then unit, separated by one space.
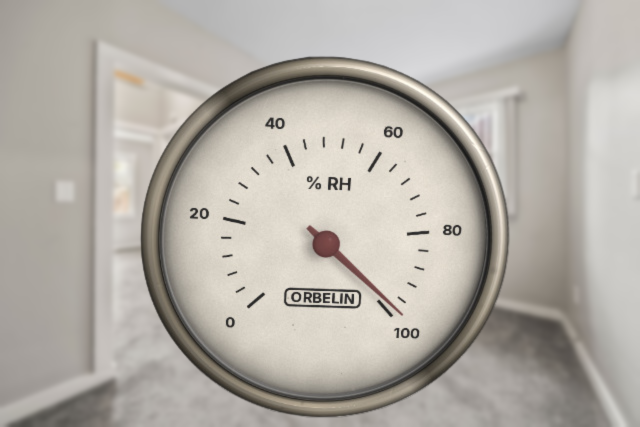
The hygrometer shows 98 %
